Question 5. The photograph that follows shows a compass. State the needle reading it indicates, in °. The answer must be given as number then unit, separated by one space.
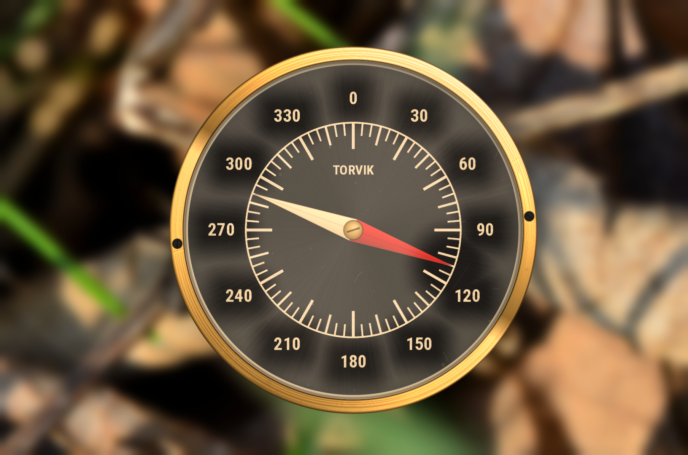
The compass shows 110 °
